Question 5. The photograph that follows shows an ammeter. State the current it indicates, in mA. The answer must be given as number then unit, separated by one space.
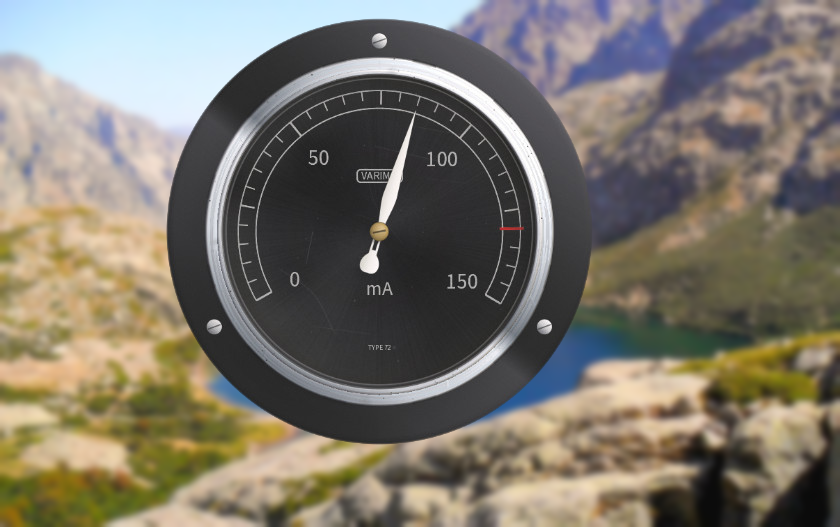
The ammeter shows 85 mA
